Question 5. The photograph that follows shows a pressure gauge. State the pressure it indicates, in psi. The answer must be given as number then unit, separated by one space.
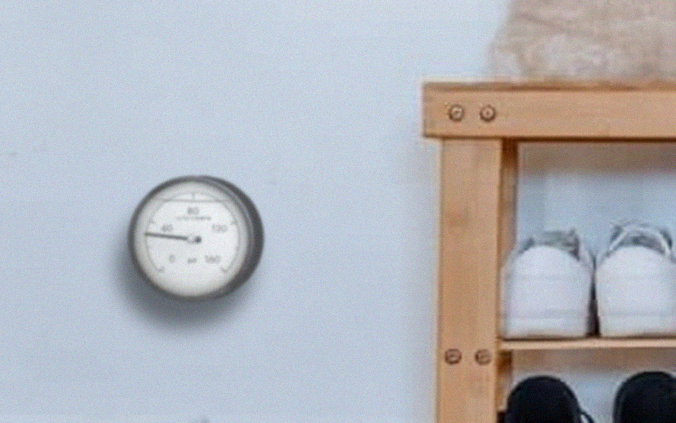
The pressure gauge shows 30 psi
